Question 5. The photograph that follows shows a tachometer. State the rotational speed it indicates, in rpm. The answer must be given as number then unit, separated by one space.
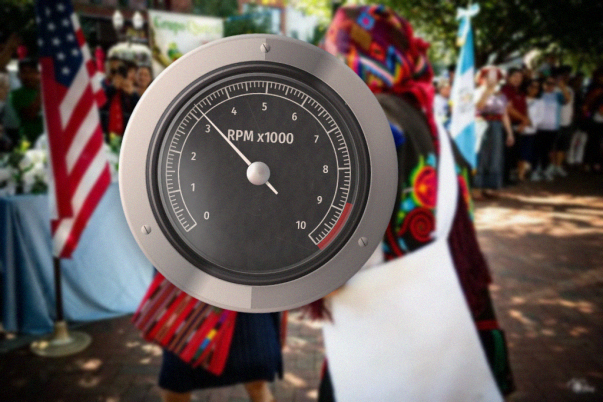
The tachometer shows 3200 rpm
